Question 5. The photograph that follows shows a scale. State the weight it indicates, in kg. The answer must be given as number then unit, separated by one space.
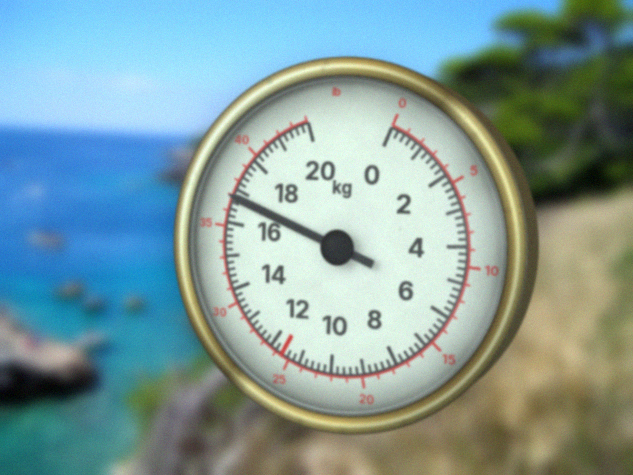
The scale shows 16.8 kg
